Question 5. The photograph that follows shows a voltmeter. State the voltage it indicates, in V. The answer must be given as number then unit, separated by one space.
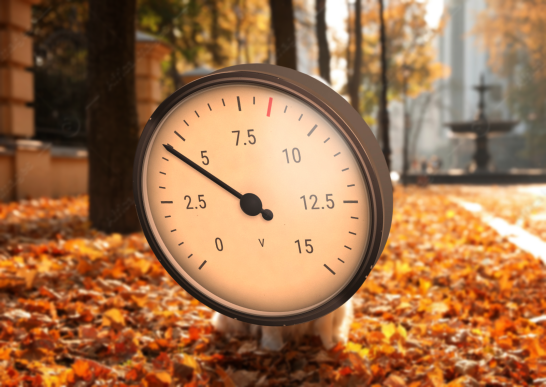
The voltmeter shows 4.5 V
